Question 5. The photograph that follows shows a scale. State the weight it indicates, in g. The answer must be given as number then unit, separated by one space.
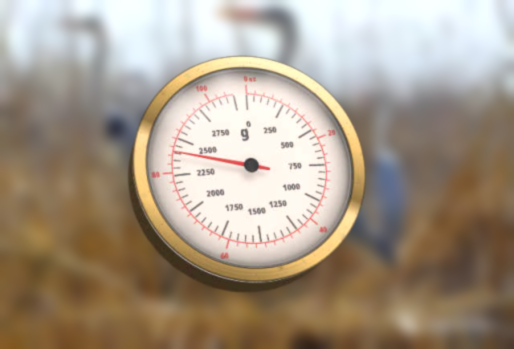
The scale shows 2400 g
